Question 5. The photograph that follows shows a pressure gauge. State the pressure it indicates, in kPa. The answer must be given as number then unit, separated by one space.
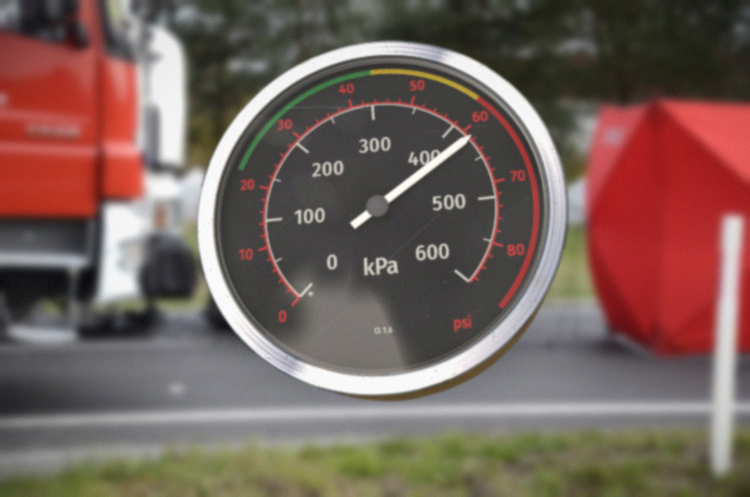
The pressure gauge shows 425 kPa
